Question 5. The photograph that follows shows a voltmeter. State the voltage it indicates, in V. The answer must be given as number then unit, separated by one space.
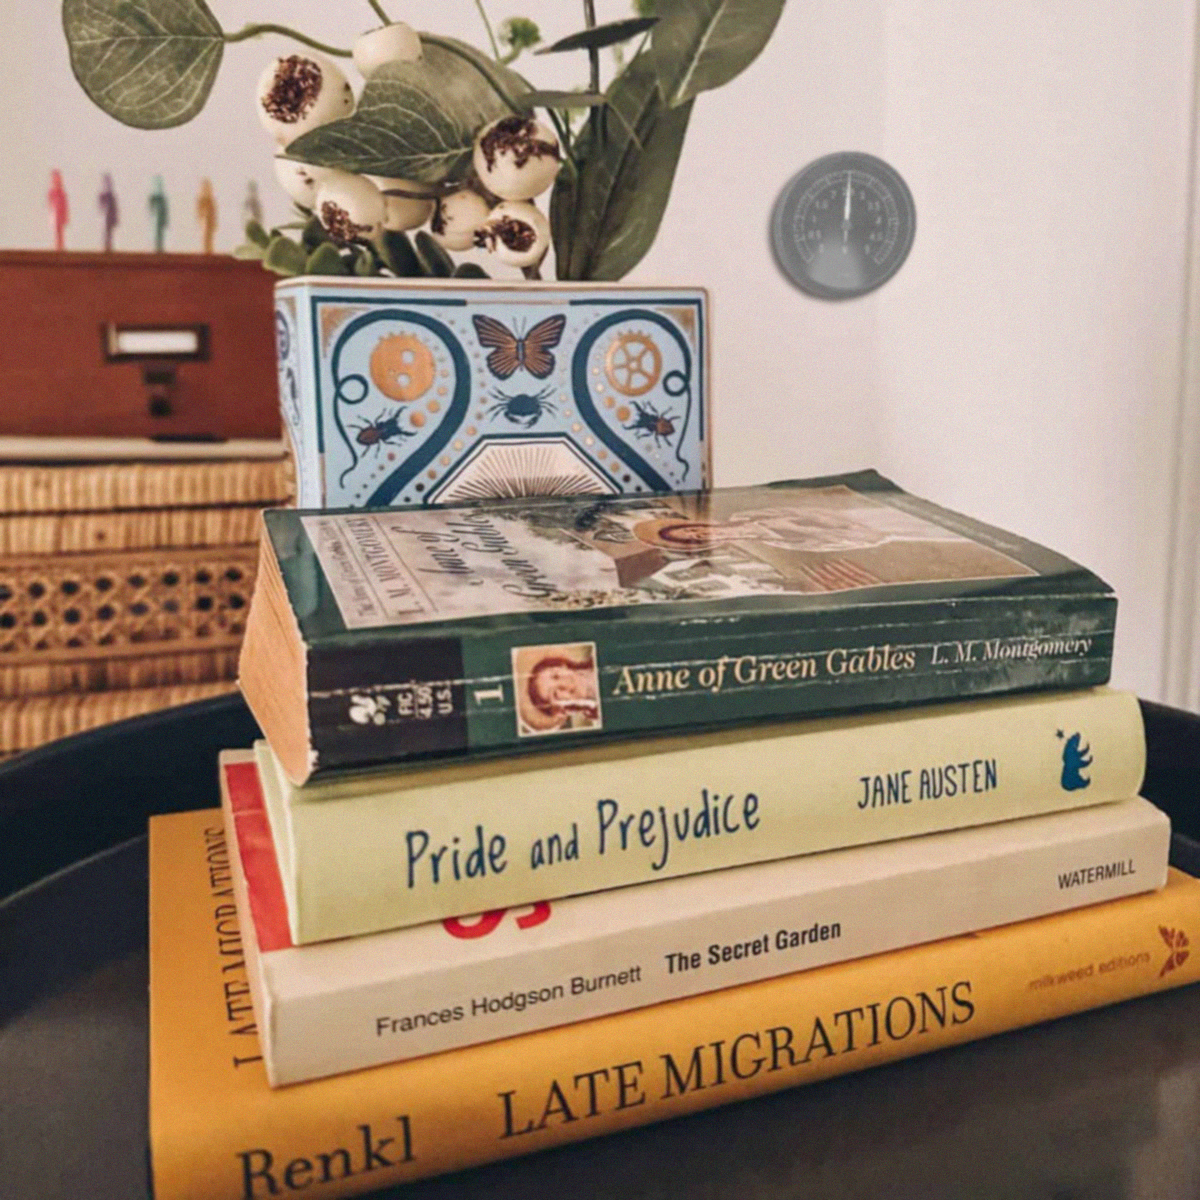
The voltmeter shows 2.5 V
